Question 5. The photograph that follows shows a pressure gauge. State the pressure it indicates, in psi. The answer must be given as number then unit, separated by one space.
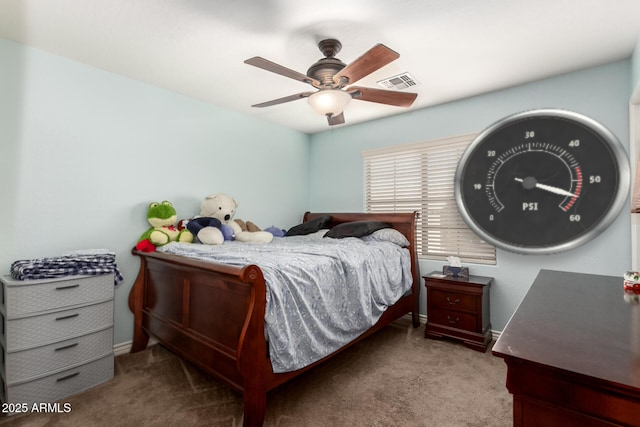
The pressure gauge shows 55 psi
